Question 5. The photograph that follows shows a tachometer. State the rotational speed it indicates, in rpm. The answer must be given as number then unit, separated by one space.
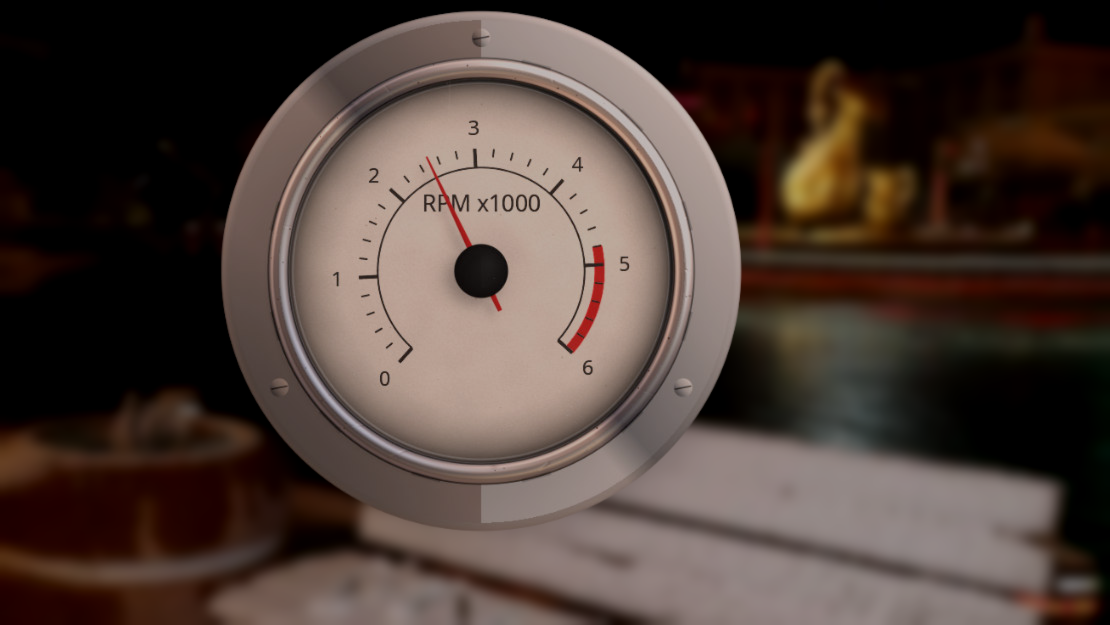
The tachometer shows 2500 rpm
